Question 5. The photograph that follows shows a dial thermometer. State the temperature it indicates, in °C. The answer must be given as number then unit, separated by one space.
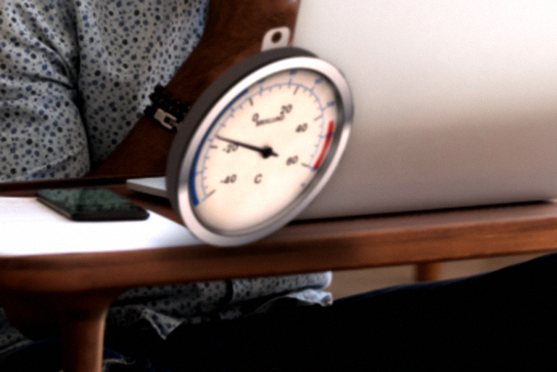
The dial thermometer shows -16 °C
